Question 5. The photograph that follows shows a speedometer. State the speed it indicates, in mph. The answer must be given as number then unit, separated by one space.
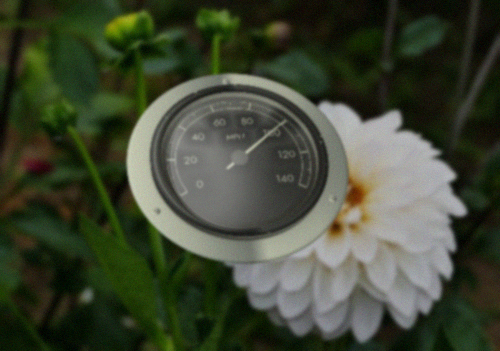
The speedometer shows 100 mph
